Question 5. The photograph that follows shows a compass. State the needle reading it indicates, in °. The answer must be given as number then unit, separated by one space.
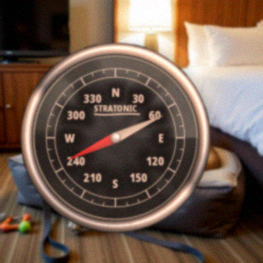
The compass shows 245 °
